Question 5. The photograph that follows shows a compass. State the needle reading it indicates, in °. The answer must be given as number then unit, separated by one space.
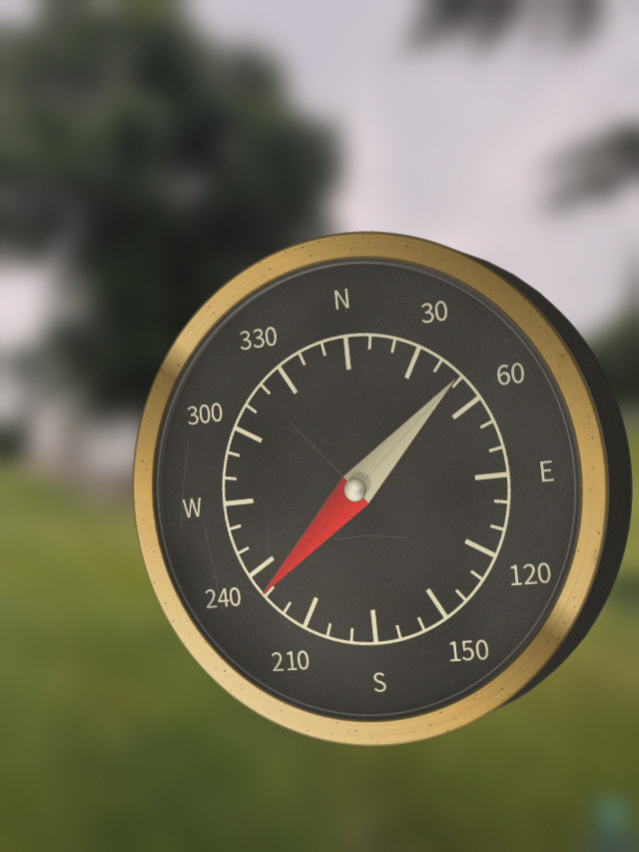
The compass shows 230 °
